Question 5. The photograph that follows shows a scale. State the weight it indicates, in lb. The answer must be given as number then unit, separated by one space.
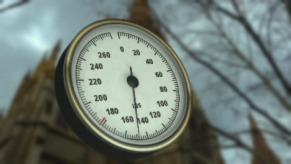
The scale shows 150 lb
